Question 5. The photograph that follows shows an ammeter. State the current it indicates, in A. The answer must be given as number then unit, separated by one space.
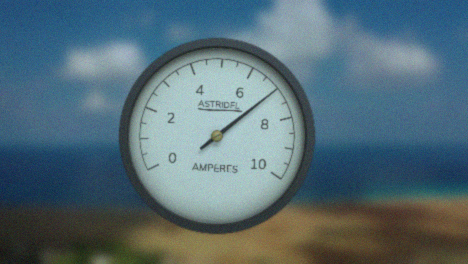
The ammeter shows 7 A
